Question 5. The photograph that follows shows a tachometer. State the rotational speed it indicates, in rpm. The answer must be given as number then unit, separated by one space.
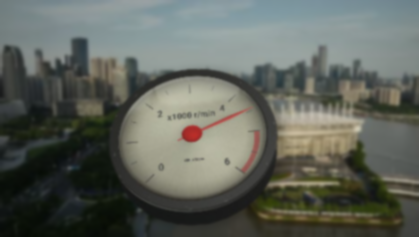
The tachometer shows 4500 rpm
